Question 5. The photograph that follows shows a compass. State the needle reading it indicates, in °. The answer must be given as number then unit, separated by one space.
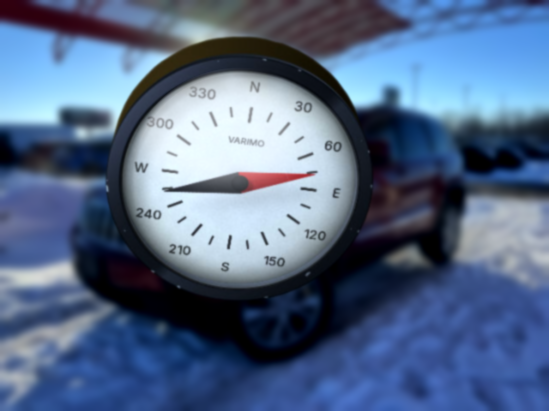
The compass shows 75 °
